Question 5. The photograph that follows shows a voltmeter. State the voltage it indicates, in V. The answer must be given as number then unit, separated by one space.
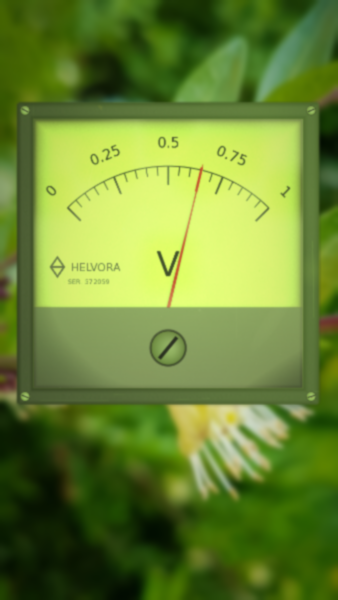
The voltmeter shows 0.65 V
